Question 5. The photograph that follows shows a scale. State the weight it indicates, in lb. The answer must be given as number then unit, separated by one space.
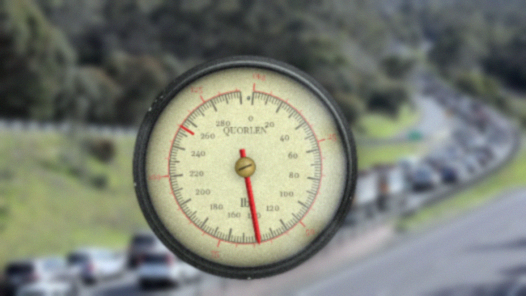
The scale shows 140 lb
